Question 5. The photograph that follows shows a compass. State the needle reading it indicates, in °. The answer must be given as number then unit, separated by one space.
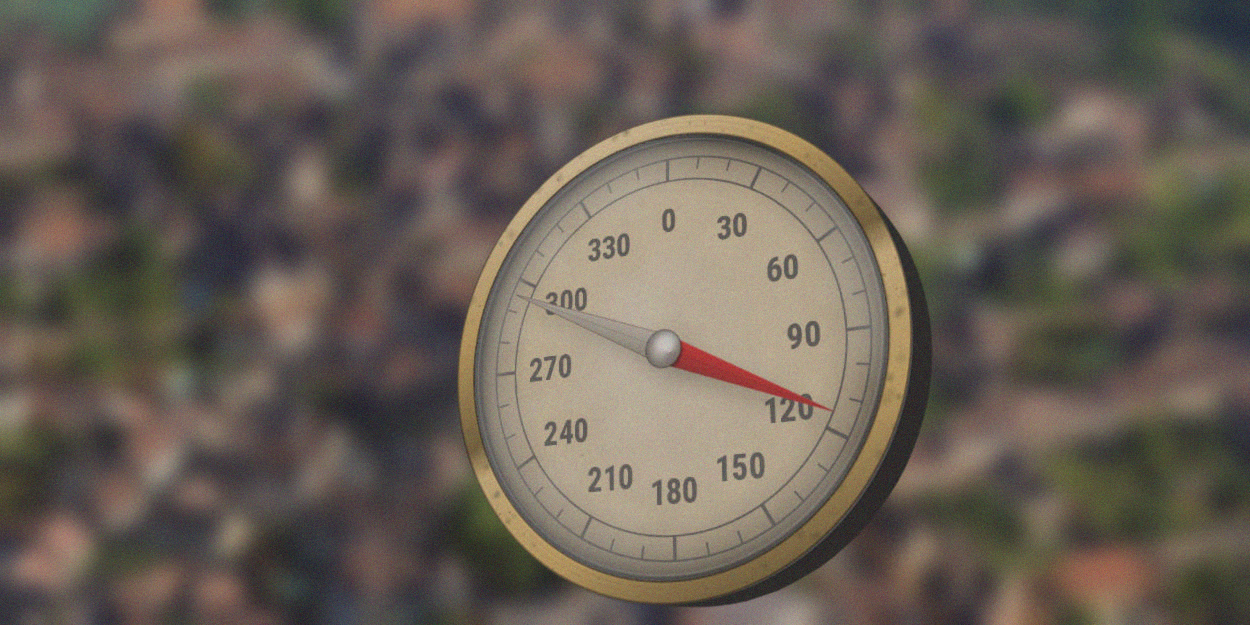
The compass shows 115 °
